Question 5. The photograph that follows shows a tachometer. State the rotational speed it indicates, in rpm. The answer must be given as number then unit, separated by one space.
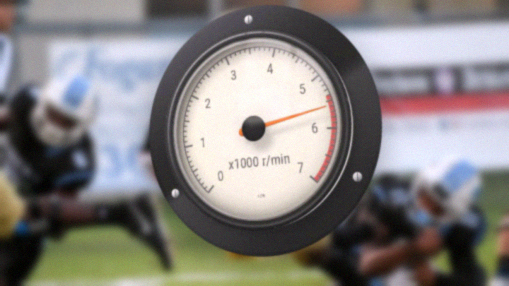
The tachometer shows 5600 rpm
